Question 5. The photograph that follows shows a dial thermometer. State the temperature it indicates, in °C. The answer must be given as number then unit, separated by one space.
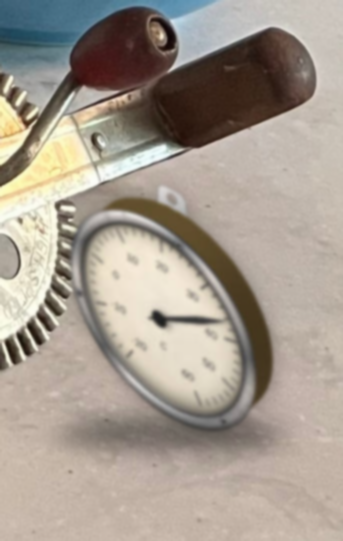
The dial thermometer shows 36 °C
